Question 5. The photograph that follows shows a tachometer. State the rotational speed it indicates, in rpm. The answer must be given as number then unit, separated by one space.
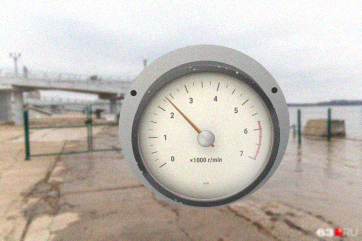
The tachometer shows 2375 rpm
